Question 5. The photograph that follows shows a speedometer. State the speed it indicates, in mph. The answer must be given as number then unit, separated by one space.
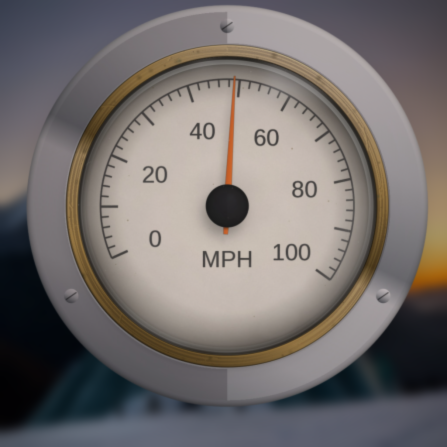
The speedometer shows 49 mph
